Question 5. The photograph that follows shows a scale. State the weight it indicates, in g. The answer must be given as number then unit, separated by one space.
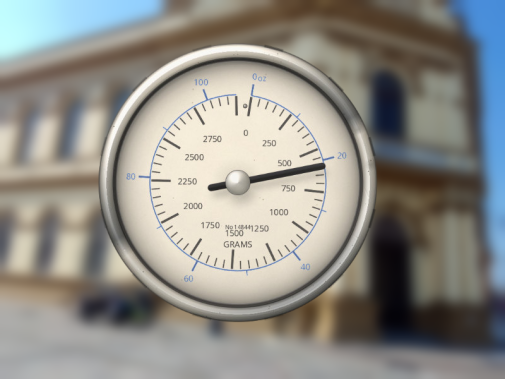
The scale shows 600 g
